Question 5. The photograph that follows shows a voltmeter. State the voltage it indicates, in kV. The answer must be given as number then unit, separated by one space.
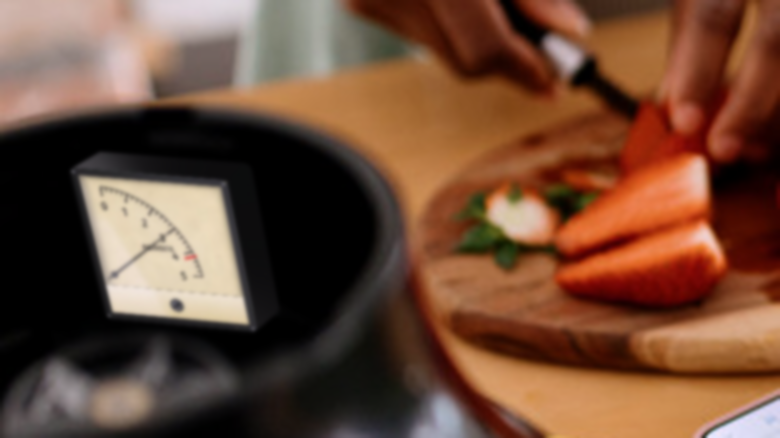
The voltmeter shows 3 kV
